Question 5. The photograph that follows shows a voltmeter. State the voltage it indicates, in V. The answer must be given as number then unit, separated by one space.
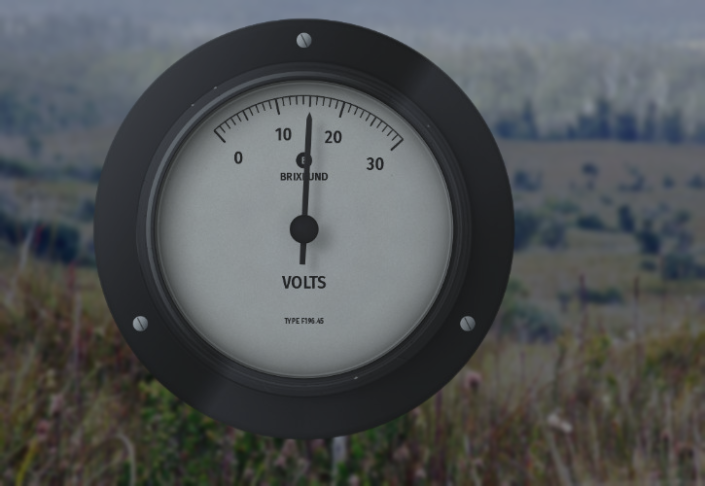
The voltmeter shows 15 V
